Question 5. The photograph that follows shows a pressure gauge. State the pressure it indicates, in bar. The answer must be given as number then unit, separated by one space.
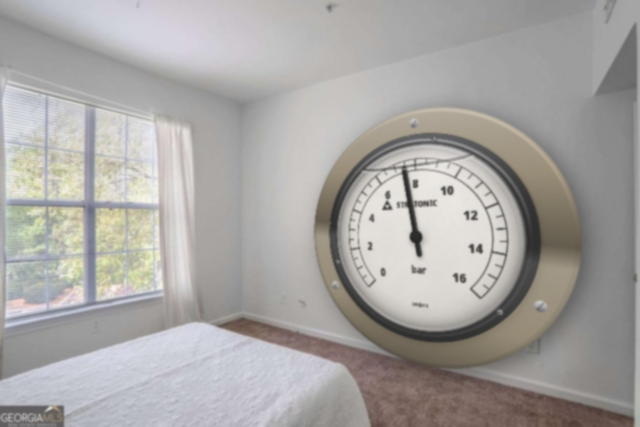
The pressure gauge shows 7.5 bar
